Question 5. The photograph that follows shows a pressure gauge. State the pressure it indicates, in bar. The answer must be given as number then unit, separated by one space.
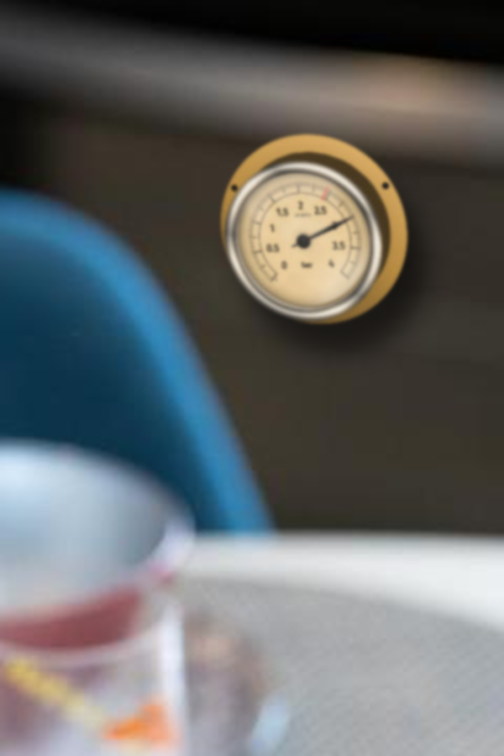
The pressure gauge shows 3 bar
